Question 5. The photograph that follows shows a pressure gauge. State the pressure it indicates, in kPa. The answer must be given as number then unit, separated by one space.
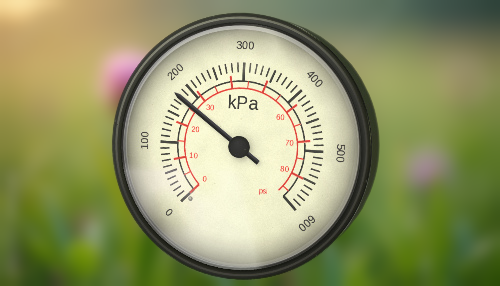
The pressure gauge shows 180 kPa
